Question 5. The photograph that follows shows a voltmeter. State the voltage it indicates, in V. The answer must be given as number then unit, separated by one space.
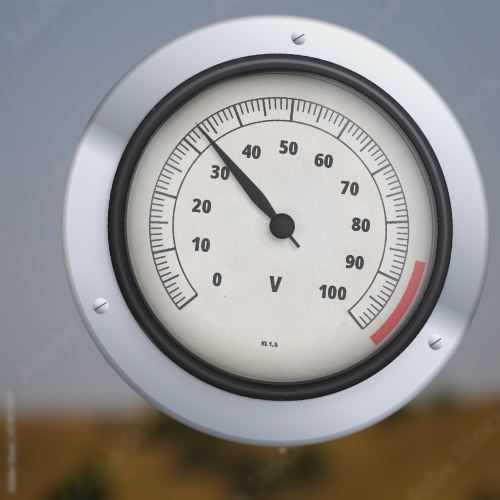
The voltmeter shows 33 V
